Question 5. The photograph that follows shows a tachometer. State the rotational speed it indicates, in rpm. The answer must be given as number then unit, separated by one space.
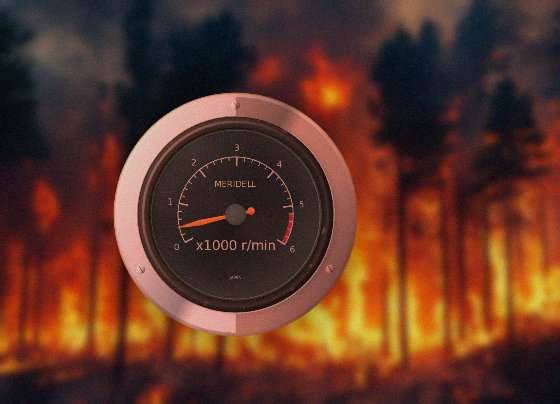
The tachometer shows 400 rpm
